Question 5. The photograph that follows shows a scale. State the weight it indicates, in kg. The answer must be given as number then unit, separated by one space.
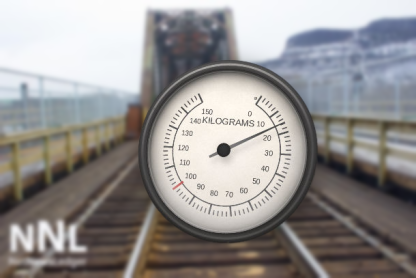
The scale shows 16 kg
